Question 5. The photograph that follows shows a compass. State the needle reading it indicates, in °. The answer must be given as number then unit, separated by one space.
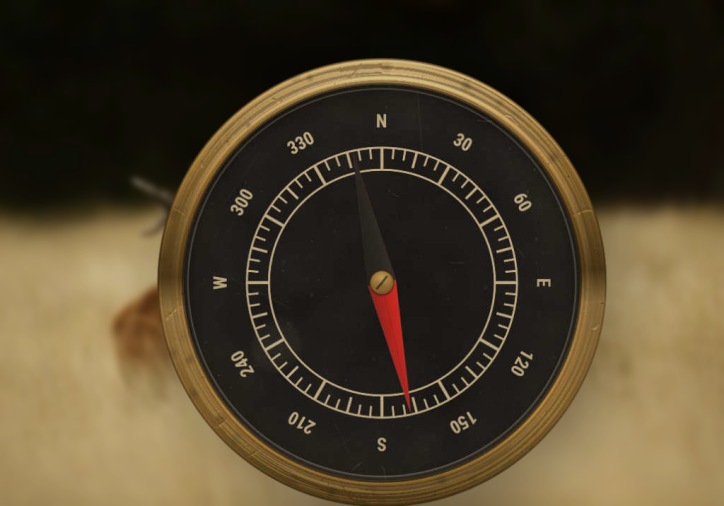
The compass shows 167.5 °
